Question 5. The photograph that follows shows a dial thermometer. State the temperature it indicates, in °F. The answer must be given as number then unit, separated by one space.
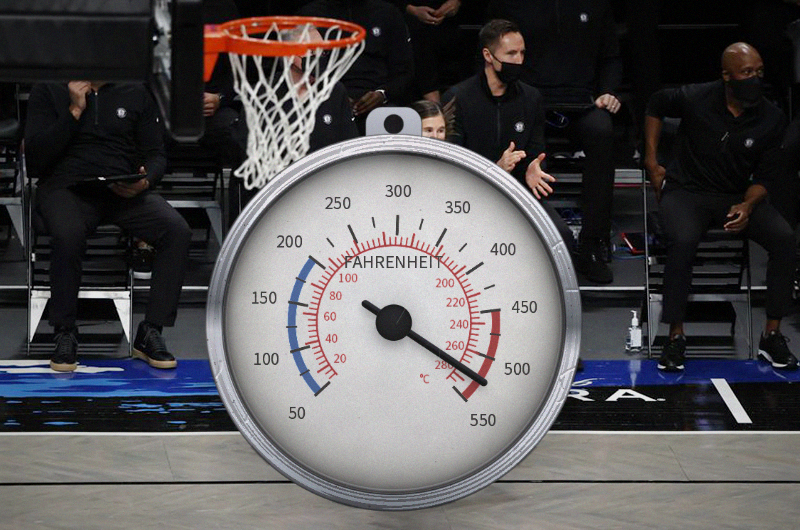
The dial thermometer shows 525 °F
